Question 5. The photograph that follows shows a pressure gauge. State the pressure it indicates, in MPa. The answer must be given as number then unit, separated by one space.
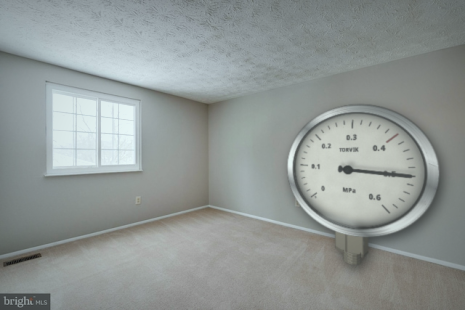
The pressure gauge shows 0.5 MPa
